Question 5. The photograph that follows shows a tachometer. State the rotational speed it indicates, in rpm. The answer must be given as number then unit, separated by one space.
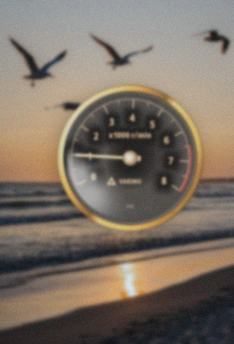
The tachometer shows 1000 rpm
